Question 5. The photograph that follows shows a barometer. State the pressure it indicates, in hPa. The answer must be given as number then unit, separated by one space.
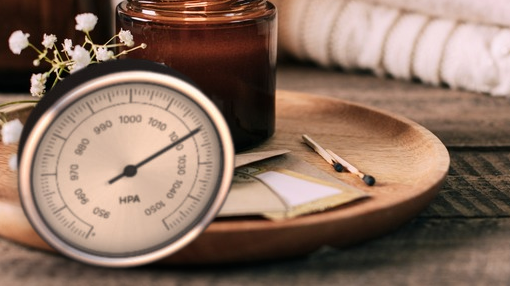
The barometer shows 1020 hPa
